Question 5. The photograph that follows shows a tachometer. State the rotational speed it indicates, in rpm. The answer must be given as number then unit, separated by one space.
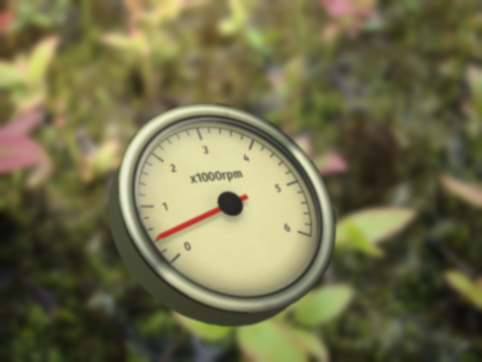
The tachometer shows 400 rpm
